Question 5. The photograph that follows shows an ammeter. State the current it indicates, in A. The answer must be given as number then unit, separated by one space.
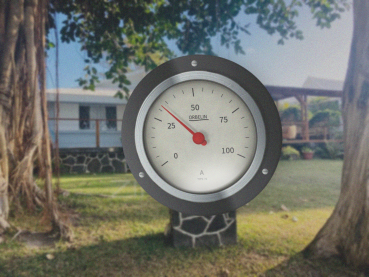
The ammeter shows 32.5 A
